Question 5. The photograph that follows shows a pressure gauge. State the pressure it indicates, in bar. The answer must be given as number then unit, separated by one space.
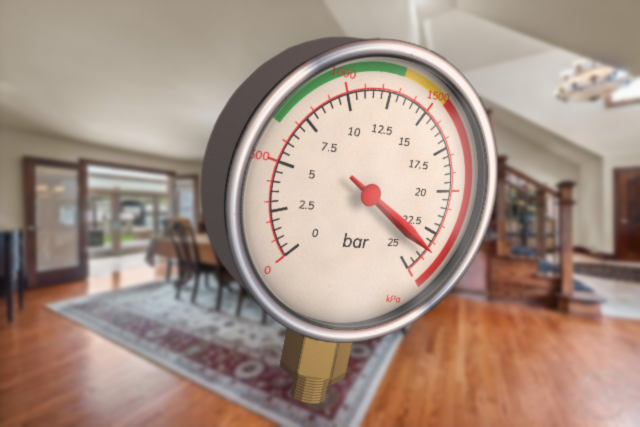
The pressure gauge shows 23.5 bar
